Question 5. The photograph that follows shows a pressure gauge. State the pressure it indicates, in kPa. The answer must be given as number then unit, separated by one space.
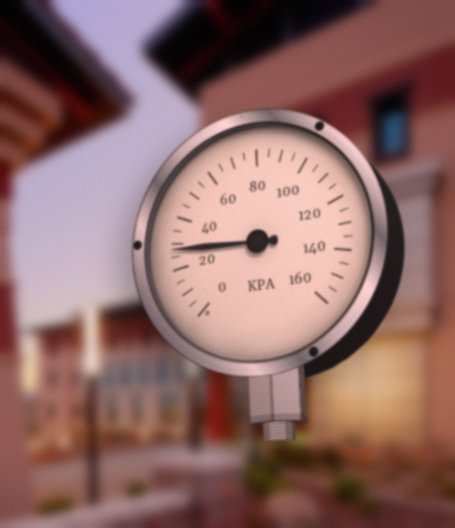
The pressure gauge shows 27.5 kPa
